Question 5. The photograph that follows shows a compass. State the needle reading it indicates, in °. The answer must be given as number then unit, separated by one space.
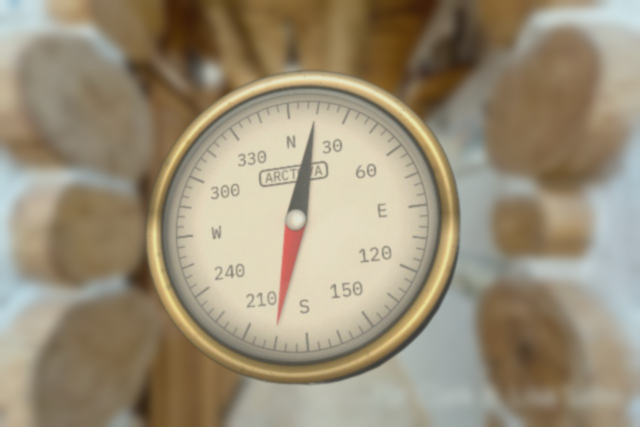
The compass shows 195 °
